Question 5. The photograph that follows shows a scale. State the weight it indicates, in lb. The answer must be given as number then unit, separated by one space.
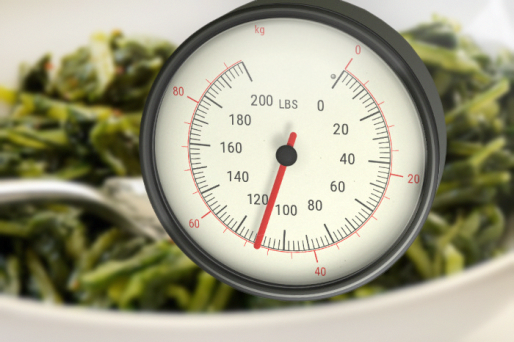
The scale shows 110 lb
